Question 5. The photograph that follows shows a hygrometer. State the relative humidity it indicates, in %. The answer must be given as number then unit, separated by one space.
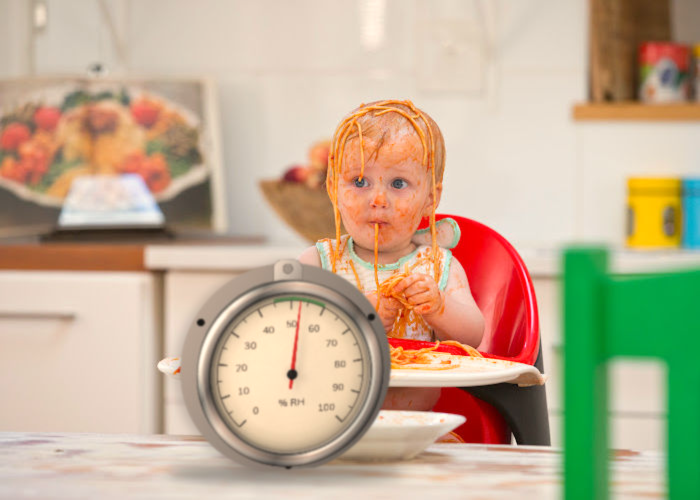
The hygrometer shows 52.5 %
